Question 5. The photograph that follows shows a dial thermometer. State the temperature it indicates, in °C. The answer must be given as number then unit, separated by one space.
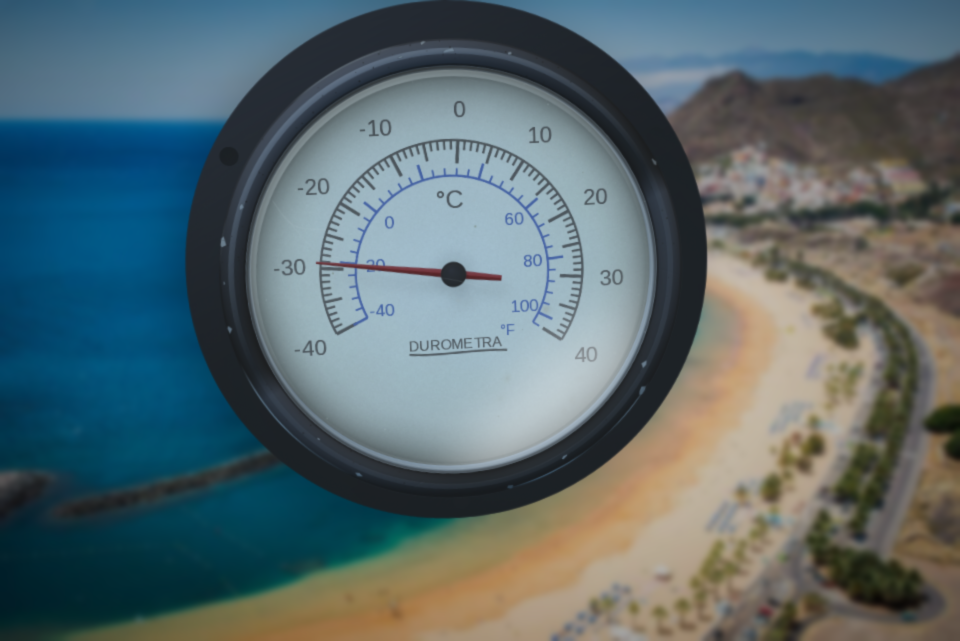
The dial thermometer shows -29 °C
